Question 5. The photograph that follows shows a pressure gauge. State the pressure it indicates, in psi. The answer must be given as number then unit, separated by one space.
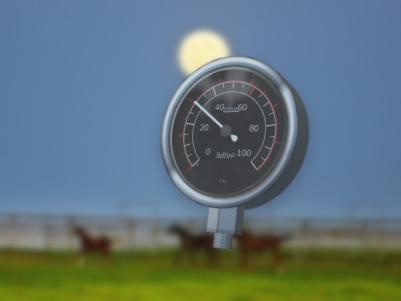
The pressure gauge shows 30 psi
